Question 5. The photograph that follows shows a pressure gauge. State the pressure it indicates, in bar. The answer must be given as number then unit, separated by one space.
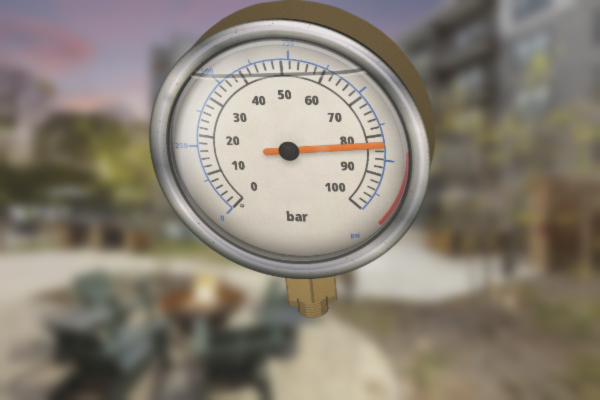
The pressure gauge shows 82 bar
